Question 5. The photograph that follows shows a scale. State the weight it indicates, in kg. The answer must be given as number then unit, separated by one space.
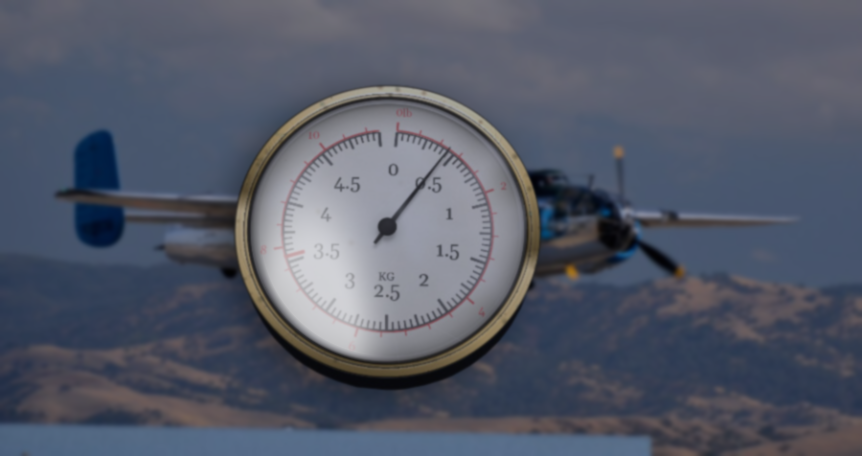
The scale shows 0.45 kg
